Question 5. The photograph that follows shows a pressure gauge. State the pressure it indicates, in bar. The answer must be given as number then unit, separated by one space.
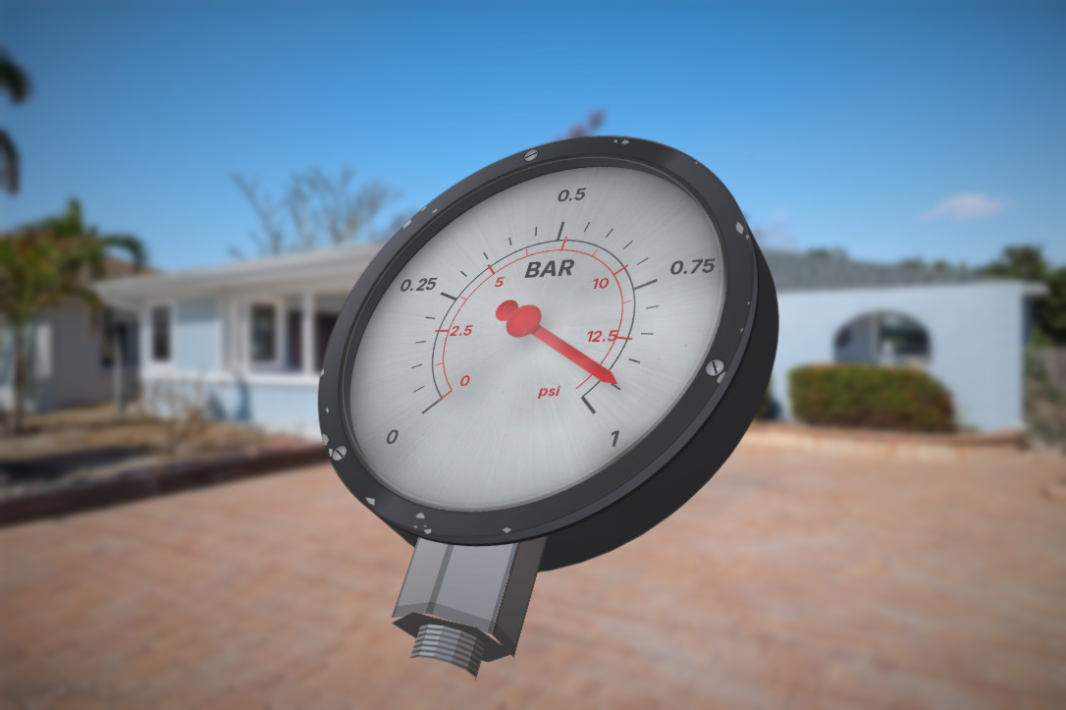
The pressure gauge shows 0.95 bar
